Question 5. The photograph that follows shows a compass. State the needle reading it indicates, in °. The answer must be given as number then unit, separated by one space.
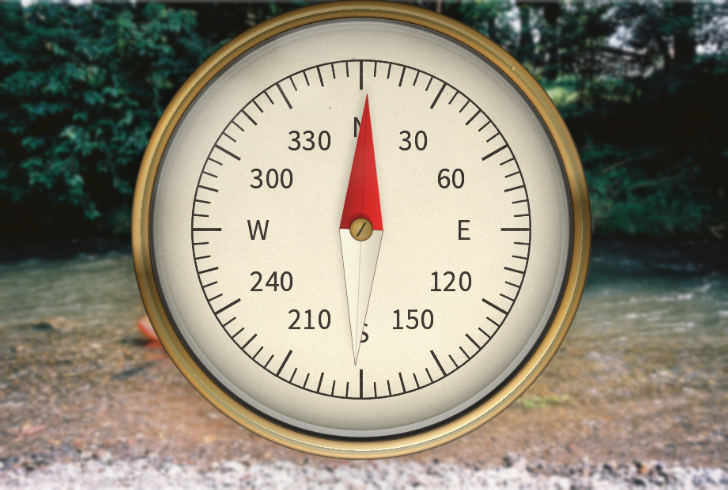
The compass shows 2.5 °
